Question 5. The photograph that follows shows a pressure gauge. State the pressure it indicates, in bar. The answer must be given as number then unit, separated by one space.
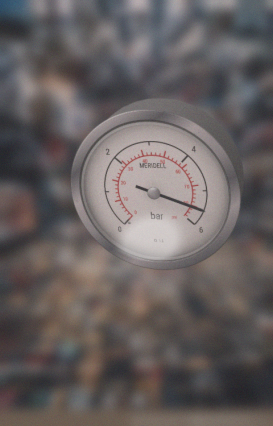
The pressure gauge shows 5.5 bar
